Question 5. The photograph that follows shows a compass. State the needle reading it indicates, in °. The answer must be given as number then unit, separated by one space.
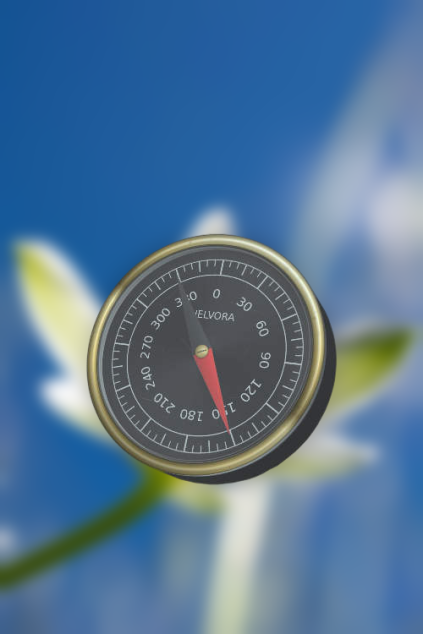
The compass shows 150 °
